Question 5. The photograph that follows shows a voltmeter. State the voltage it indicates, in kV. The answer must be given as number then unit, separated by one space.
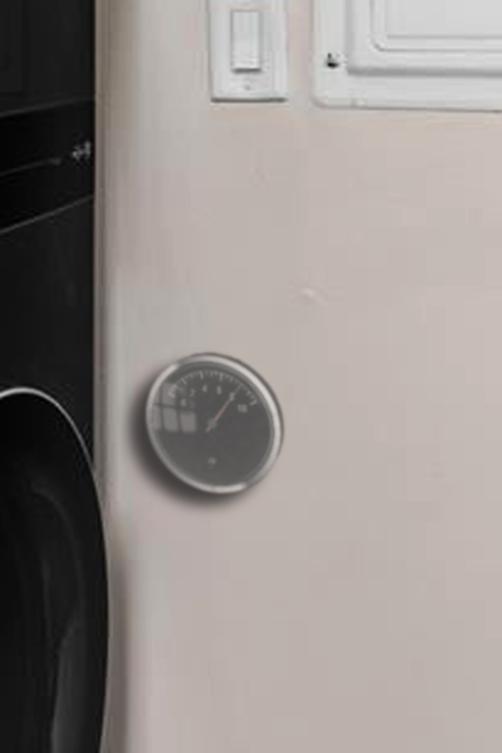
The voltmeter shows 8 kV
